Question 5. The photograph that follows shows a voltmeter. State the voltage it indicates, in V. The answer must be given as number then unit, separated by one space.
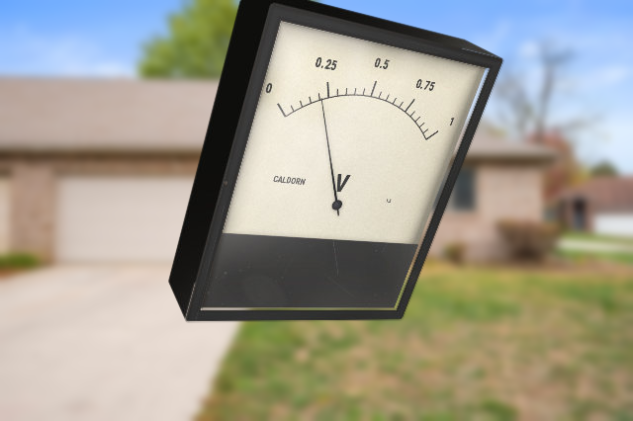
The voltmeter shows 0.2 V
